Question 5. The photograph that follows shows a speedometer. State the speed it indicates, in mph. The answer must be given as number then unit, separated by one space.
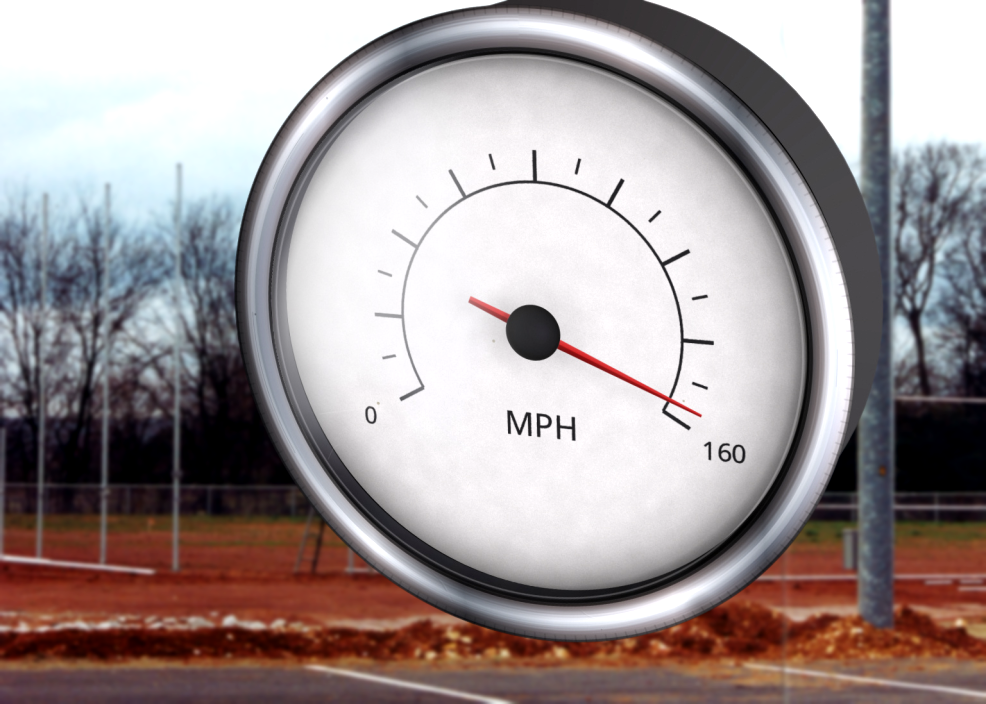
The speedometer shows 155 mph
